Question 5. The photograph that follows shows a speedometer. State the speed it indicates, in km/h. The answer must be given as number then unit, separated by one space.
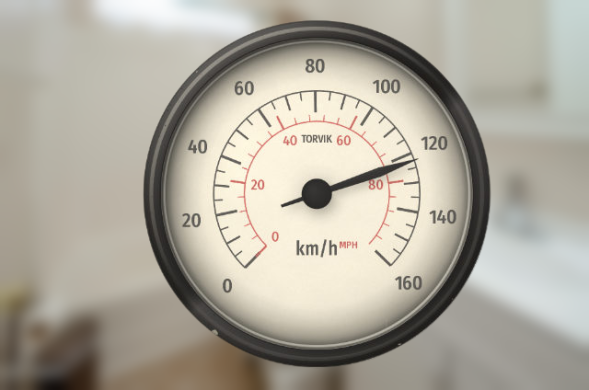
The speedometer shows 122.5 km/h
